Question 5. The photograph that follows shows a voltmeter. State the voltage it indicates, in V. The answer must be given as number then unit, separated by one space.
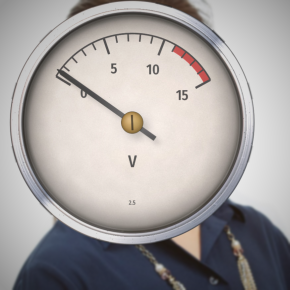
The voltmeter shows 0.5 V
